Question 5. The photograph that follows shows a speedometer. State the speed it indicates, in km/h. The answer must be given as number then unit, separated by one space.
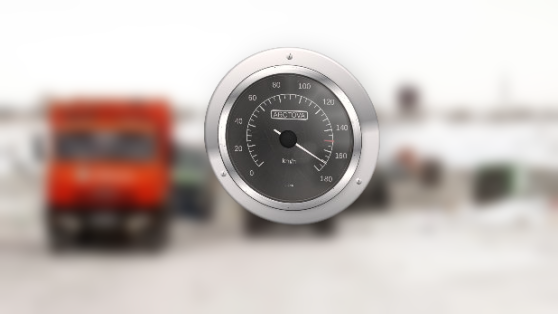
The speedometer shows 170 km/h
